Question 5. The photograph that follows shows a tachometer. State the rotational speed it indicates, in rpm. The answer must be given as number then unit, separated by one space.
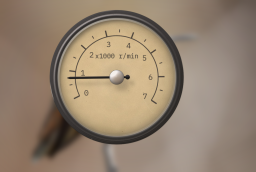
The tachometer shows 750 rpm
